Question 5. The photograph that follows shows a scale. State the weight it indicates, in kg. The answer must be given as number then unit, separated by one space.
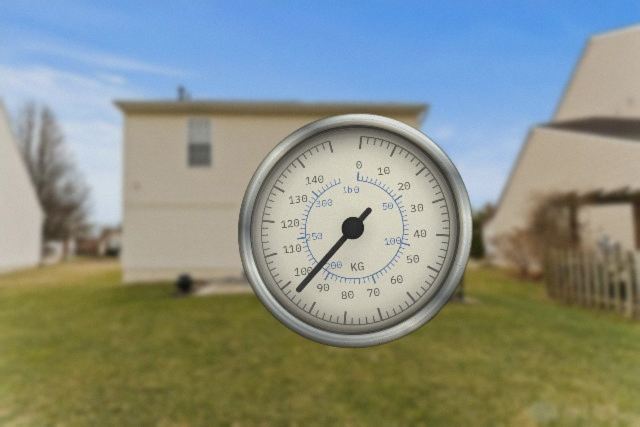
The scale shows 96 kg
